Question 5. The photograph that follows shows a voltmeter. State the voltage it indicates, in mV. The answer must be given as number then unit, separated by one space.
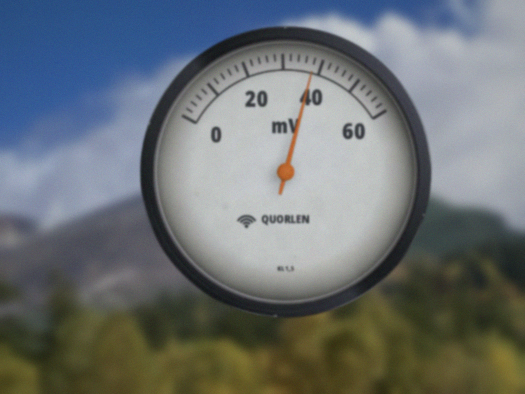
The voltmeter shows 38 mV
